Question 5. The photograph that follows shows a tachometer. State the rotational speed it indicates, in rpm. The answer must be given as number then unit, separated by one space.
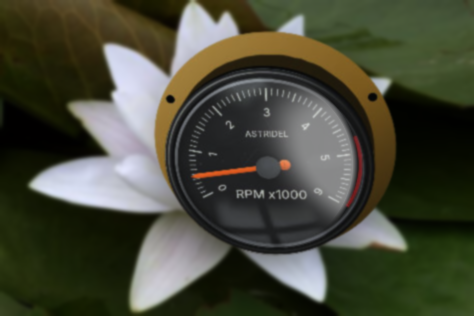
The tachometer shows 500 rpm
